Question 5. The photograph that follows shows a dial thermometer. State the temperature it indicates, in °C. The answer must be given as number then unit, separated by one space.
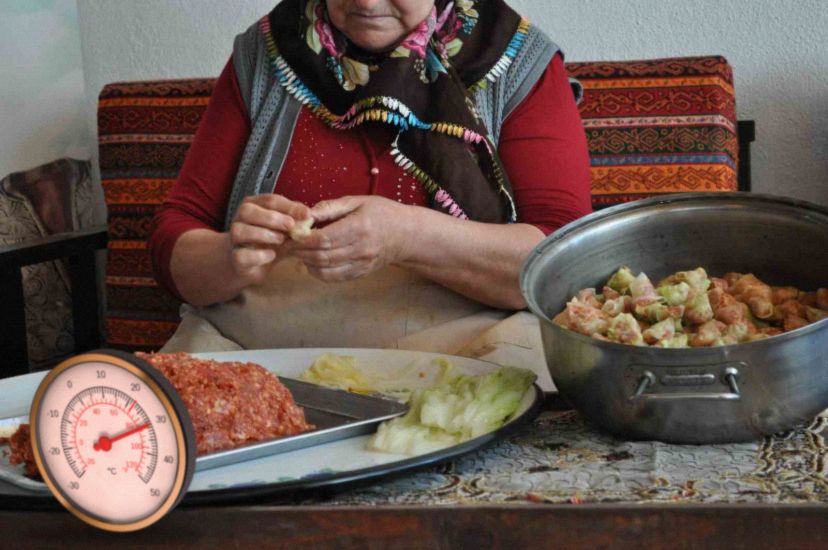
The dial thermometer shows 30 °C
